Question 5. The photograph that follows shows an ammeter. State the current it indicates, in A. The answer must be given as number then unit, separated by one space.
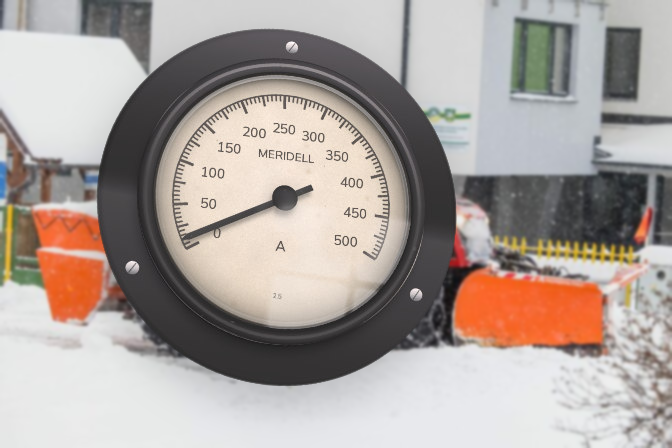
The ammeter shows 10 A
